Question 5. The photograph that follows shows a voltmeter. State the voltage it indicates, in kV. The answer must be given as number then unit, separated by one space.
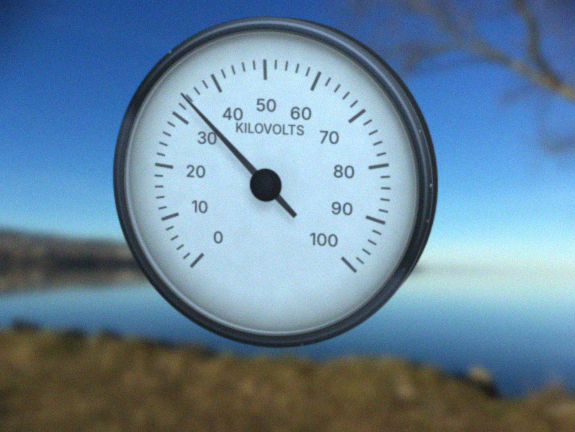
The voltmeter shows 34 kV
